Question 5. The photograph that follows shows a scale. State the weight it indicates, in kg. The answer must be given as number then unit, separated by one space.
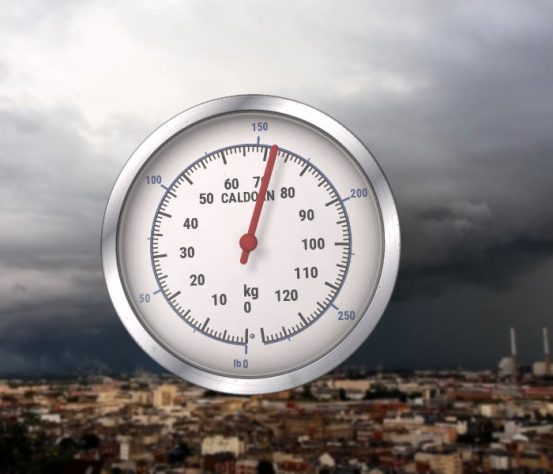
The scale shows 72 kg
